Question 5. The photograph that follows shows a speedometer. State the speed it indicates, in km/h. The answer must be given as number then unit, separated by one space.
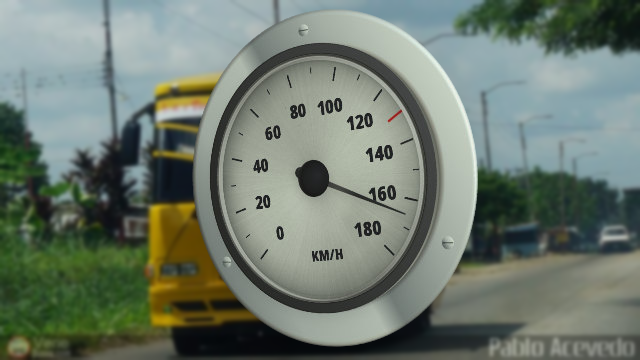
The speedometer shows 165 km/h
